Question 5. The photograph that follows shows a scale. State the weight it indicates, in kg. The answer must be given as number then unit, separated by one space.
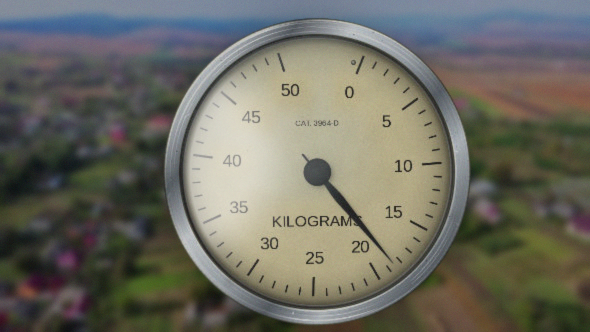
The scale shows 18.5 kg
